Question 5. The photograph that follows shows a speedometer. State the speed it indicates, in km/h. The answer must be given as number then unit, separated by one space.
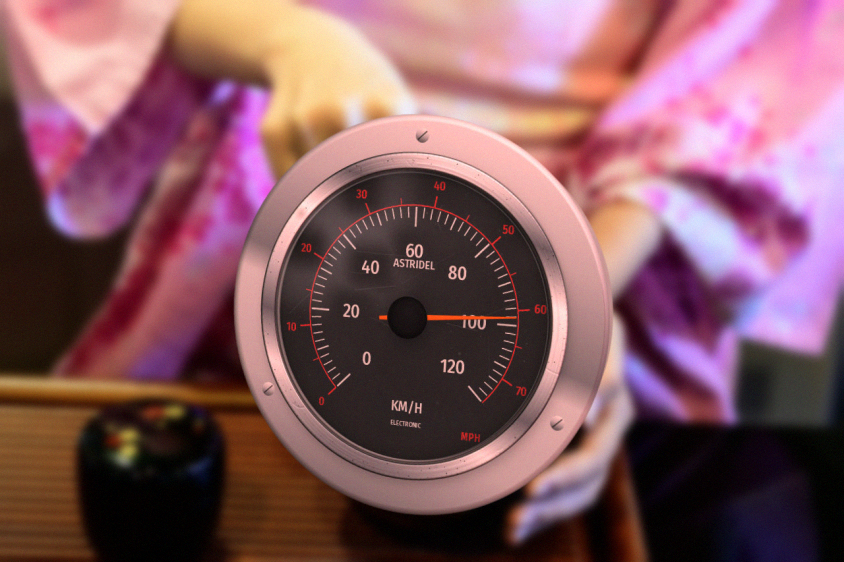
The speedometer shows 98 km/h
